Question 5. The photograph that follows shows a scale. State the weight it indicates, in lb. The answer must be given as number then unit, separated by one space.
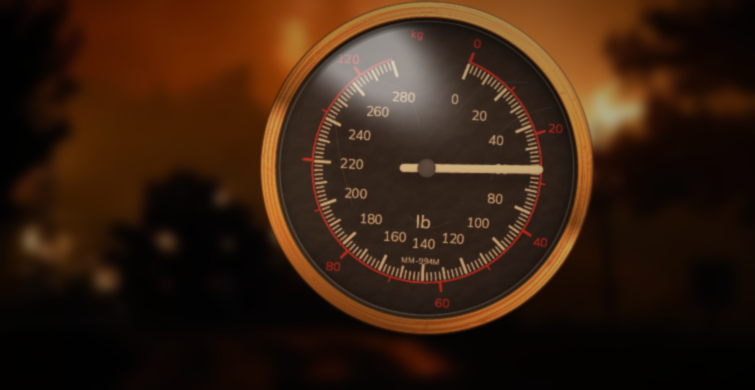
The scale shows 60 lb
